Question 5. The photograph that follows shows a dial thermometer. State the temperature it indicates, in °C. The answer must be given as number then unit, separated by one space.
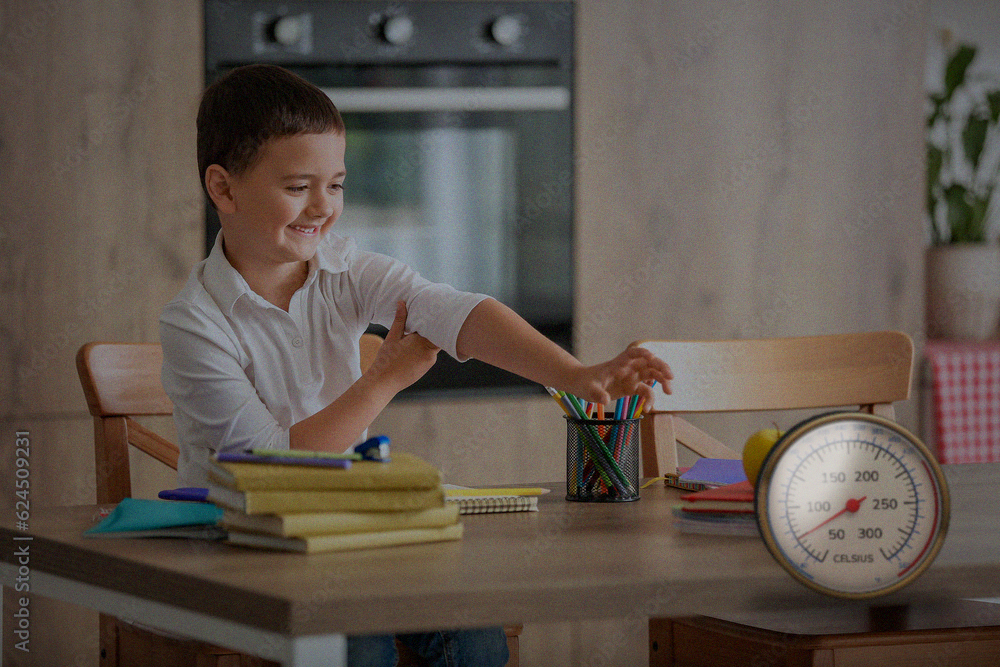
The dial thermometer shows 75 °C
